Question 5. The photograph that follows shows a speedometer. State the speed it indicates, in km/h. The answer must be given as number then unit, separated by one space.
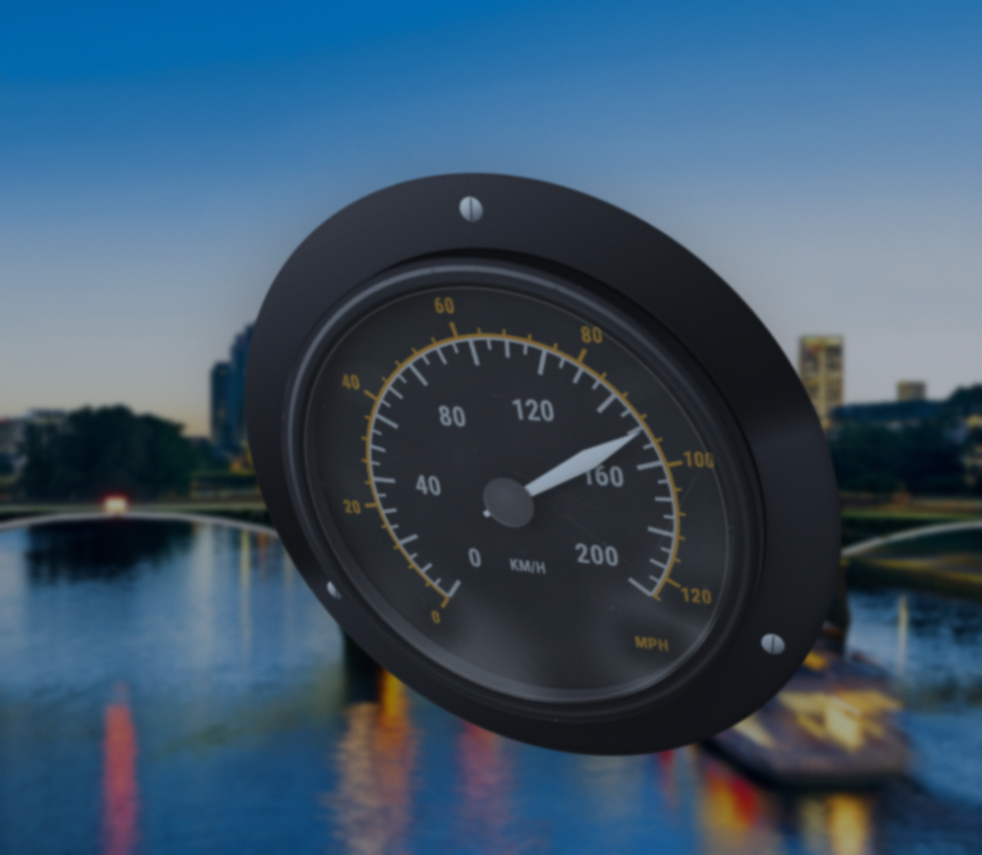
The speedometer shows 150 km/h
